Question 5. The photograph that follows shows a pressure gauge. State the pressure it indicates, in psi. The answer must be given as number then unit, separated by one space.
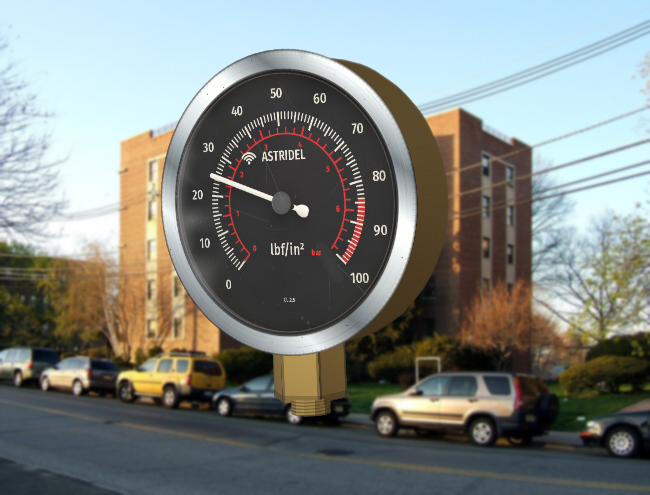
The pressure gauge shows 25 psi
